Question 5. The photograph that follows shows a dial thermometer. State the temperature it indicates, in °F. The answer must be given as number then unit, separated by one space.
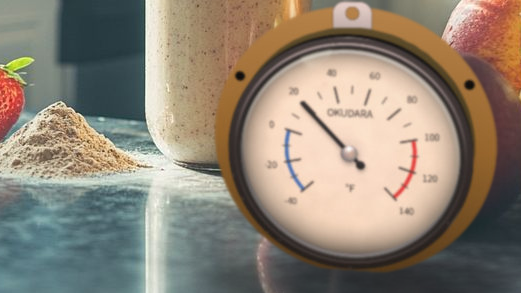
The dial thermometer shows 20 °F
